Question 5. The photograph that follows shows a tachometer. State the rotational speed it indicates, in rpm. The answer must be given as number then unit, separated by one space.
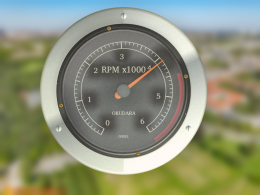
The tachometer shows 4100 rpm
